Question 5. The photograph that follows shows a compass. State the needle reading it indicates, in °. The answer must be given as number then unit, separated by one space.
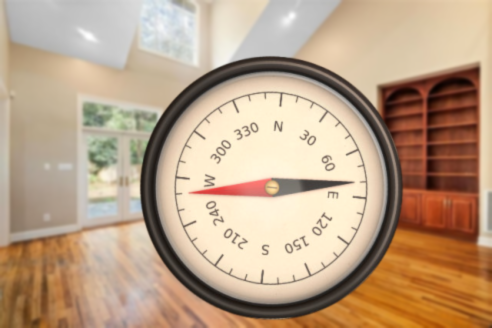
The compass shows 260 °
